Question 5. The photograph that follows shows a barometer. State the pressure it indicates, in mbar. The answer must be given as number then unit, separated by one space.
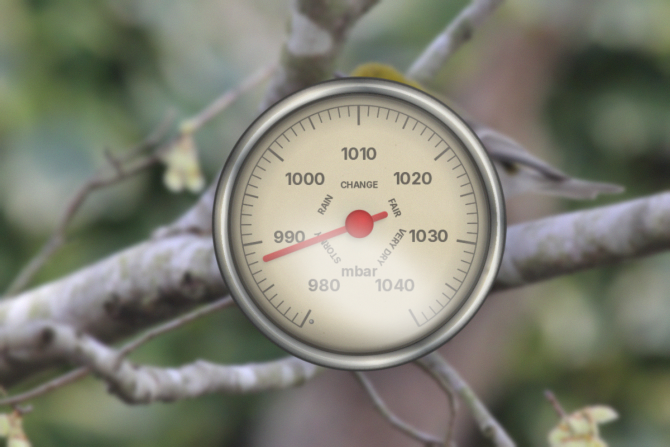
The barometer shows 988 mbar
